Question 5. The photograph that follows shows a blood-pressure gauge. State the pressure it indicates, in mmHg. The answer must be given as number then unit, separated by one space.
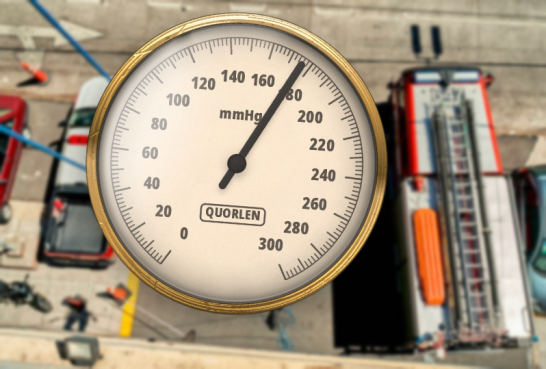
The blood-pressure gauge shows 176 mmHg
